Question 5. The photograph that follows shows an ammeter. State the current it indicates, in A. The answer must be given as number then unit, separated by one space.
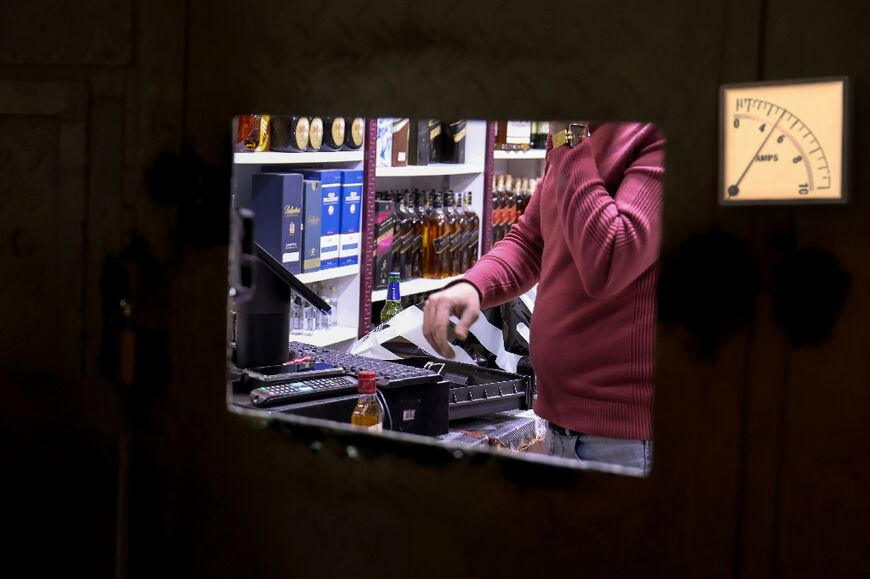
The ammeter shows 5 A
